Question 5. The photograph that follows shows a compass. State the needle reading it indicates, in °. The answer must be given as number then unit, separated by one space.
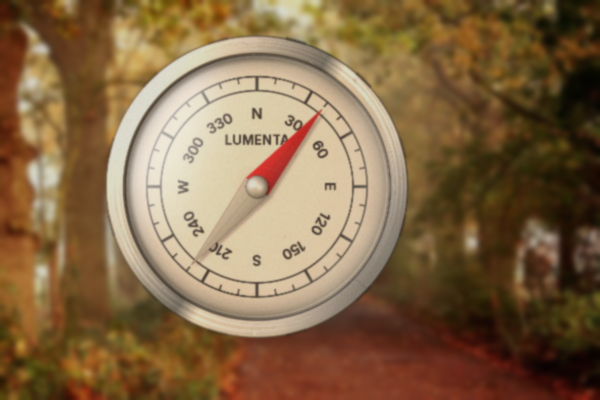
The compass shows 40 °
